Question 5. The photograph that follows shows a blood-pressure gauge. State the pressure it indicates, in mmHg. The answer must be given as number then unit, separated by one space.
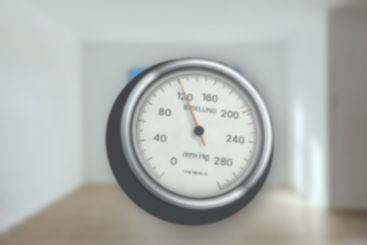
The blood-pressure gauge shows 120 mmHg
